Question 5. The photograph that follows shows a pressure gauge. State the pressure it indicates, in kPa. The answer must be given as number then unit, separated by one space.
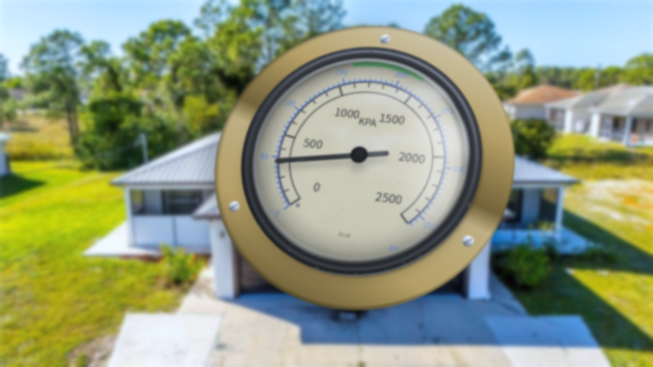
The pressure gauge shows 300 kPa
